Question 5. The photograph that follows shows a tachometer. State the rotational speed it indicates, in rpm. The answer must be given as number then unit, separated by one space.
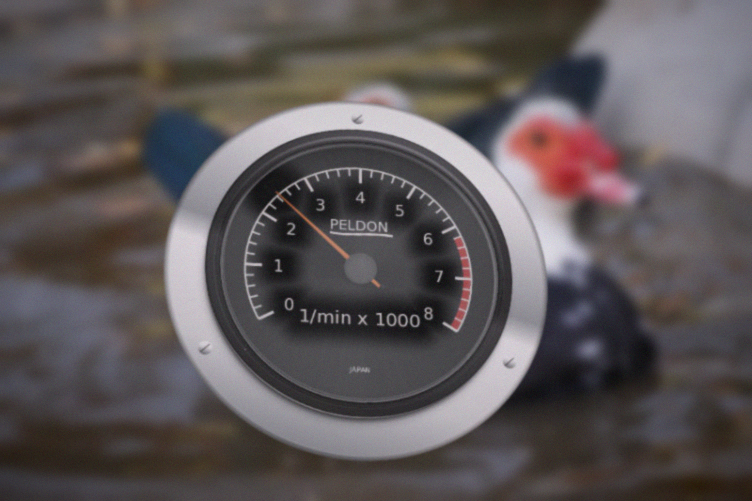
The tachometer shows 2400 rpm
